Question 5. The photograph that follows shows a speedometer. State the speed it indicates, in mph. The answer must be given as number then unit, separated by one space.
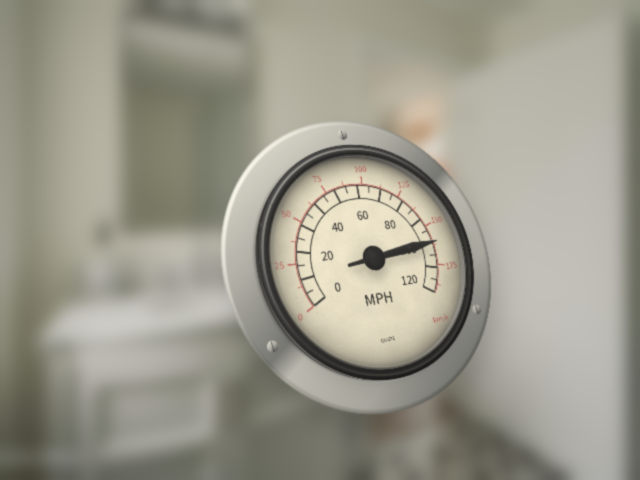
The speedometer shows 100 mph
